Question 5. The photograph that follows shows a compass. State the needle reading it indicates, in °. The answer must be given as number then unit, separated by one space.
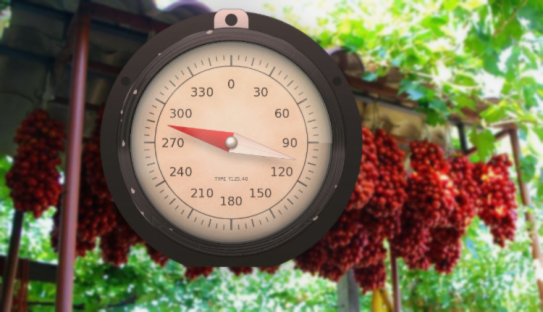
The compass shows 285 °
